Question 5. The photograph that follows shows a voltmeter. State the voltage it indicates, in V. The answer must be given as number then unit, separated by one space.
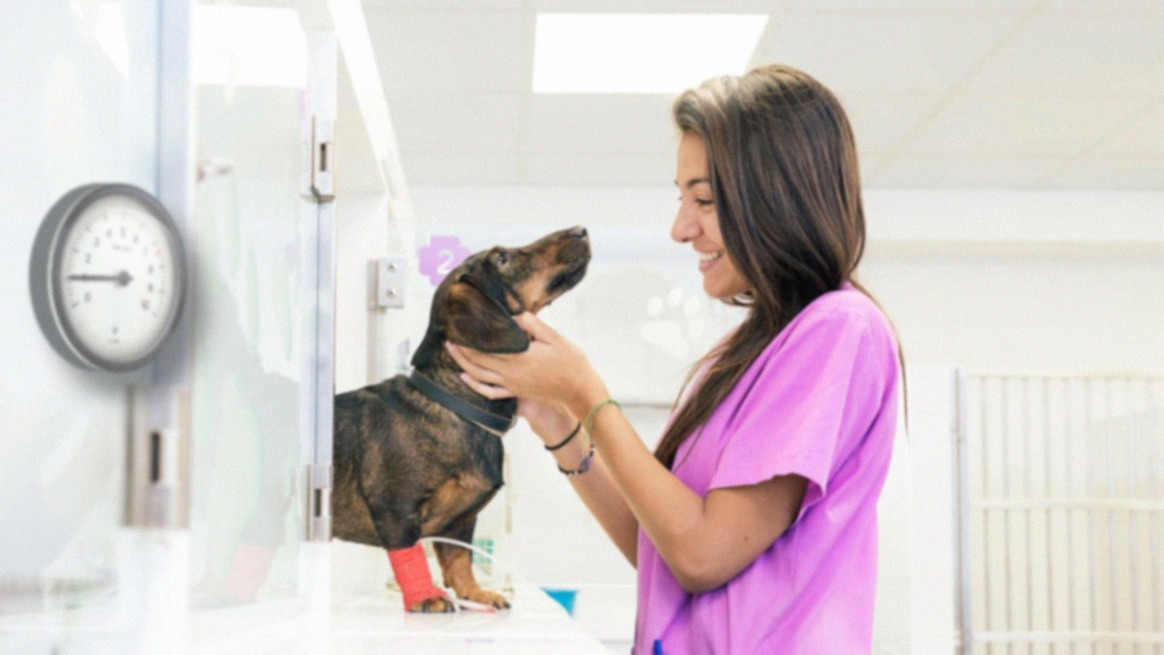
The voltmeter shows 1 V
